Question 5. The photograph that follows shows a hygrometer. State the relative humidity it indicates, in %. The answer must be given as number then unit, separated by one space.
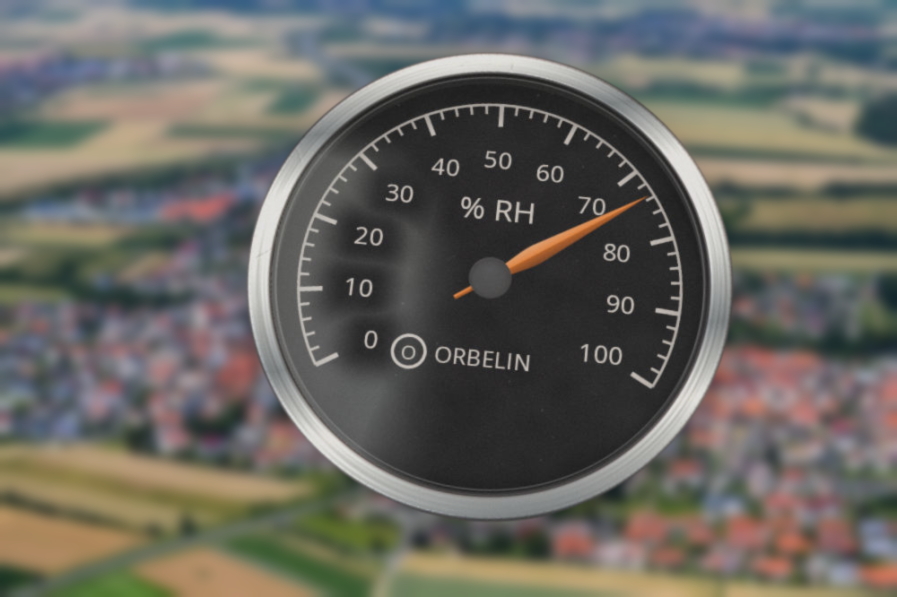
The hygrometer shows 74 %
